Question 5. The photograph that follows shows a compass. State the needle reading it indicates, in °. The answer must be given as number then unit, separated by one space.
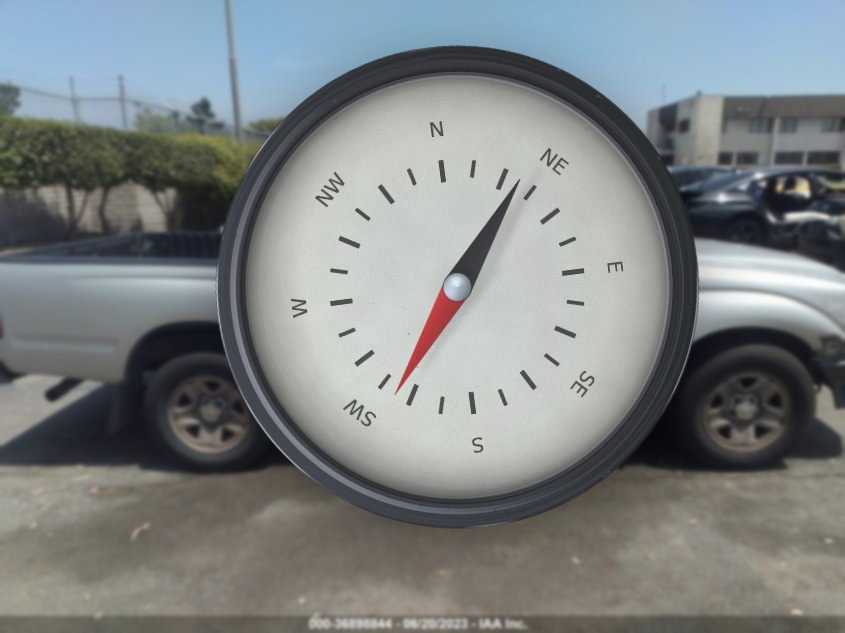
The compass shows 217.5 °
